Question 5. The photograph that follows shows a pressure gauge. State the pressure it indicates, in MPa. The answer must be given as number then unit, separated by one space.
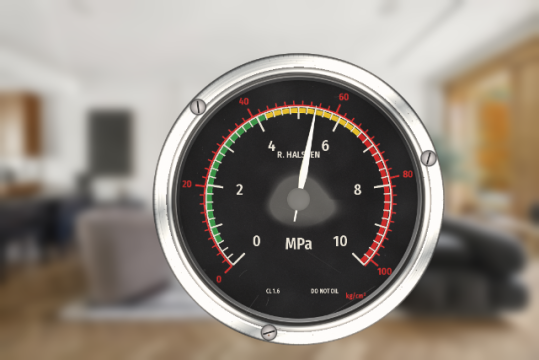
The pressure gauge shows 5.4 MPa
